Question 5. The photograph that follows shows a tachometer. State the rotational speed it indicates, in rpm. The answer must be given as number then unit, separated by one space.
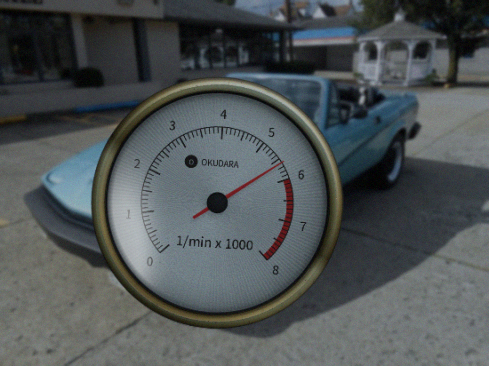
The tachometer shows 5600 rpm
